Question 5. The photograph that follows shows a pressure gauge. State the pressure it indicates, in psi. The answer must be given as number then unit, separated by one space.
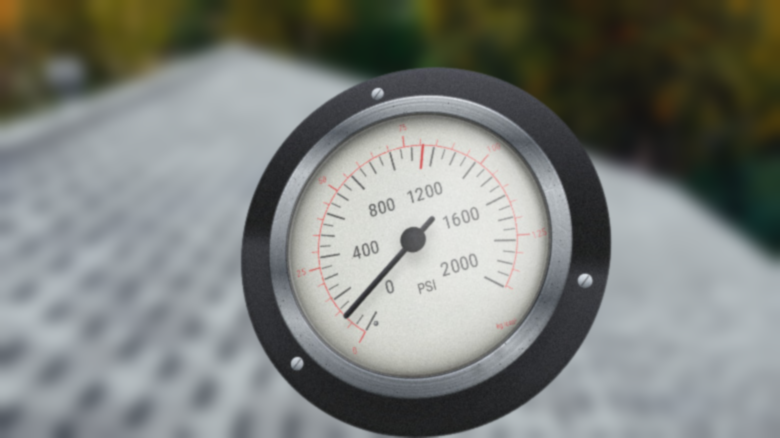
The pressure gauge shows 100 psi
